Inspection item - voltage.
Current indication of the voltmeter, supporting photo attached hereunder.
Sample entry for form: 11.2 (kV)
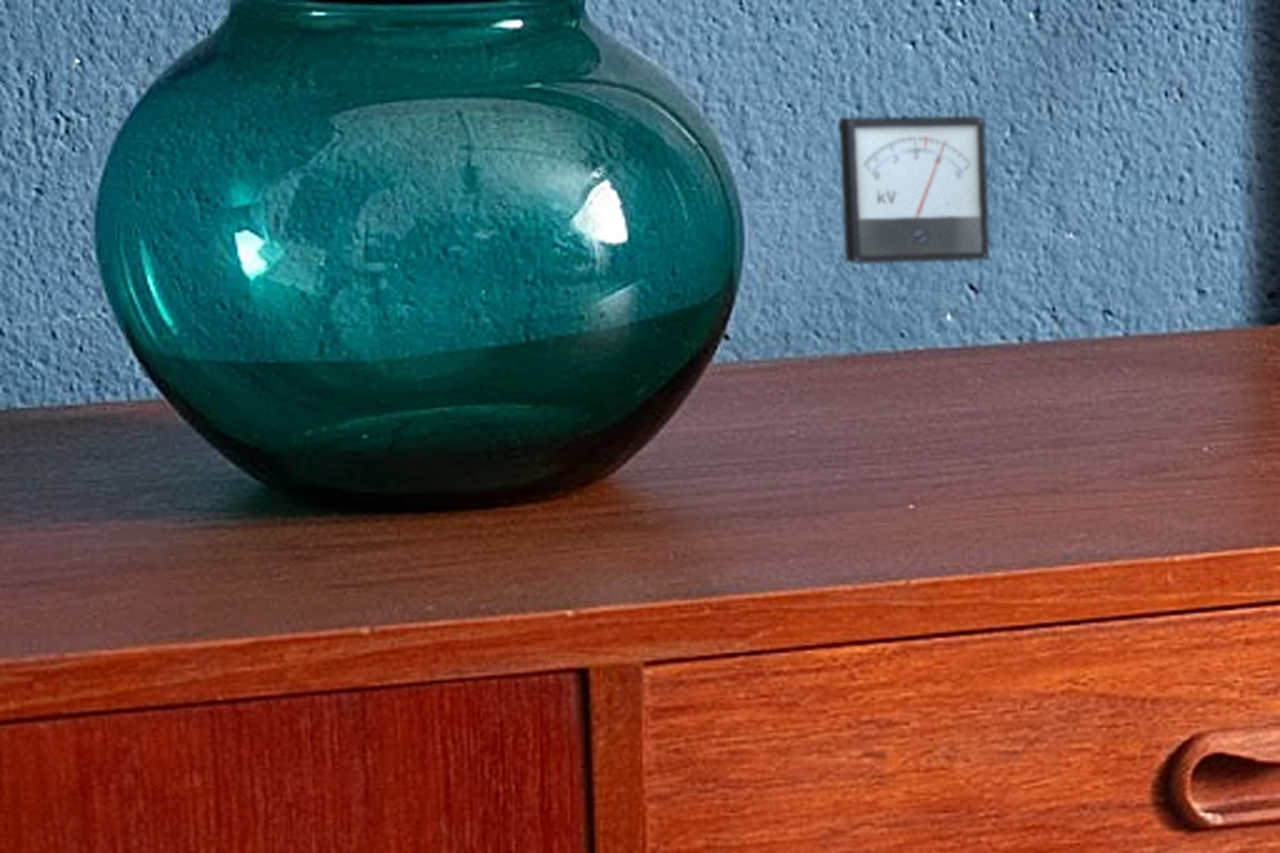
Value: 4 (kV)
